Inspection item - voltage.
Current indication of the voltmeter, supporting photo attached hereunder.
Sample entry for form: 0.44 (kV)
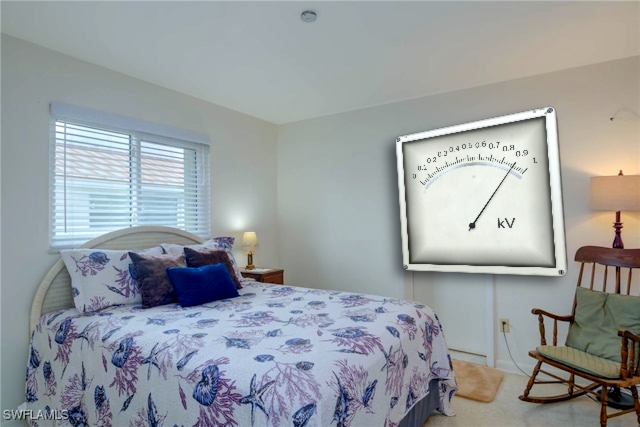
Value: 0.9 (kV)
